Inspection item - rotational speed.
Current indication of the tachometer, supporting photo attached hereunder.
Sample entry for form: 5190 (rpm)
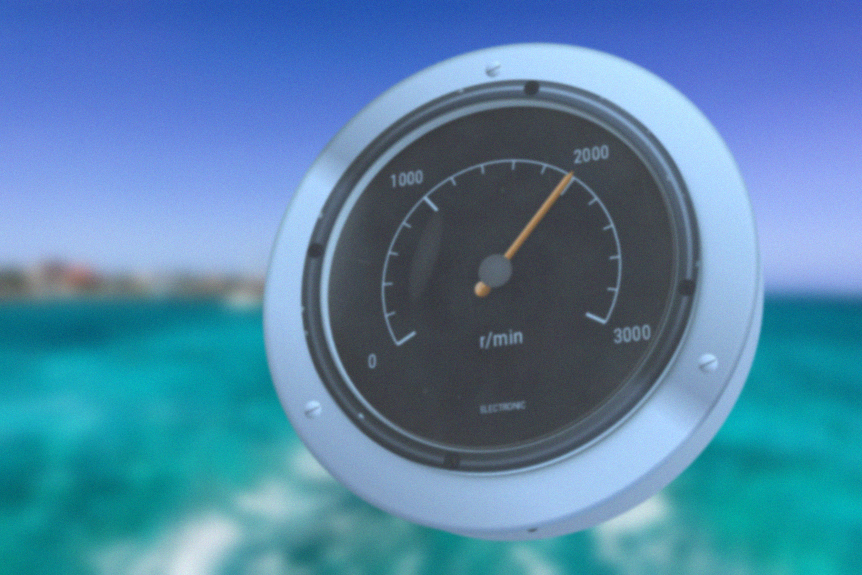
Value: 2000 (rpm)
